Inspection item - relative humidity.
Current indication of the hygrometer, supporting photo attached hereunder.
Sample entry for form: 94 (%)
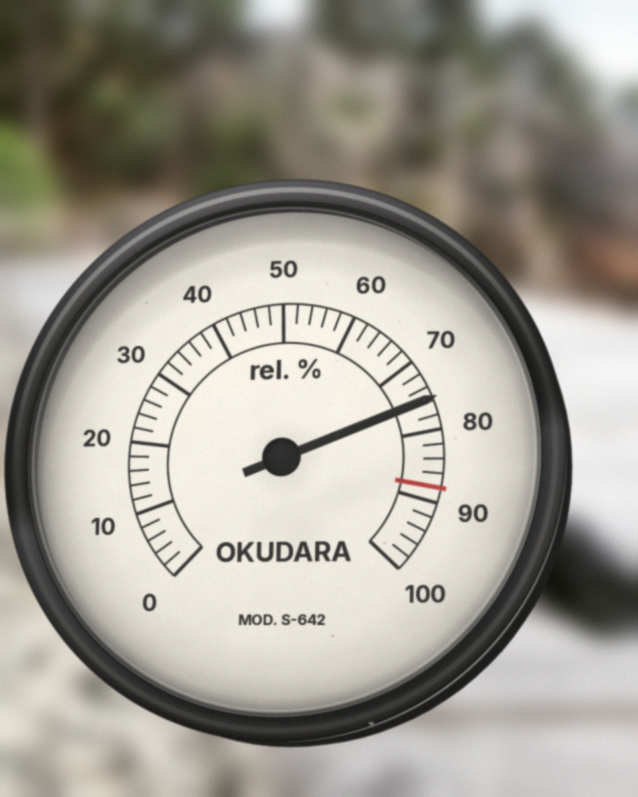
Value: 76 (%)
